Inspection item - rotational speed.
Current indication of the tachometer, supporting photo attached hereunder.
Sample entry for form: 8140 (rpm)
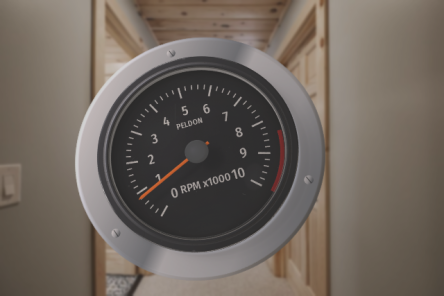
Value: 800 (rpm)
